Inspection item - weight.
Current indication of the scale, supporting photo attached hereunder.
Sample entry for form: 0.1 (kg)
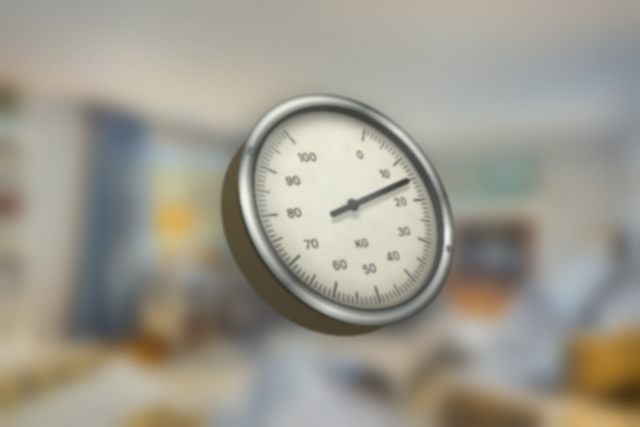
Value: 15 (kg)
